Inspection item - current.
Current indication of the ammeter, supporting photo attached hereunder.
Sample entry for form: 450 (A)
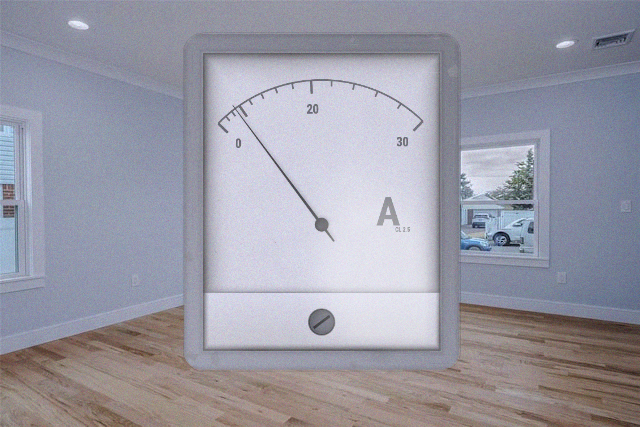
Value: 9 (A)
